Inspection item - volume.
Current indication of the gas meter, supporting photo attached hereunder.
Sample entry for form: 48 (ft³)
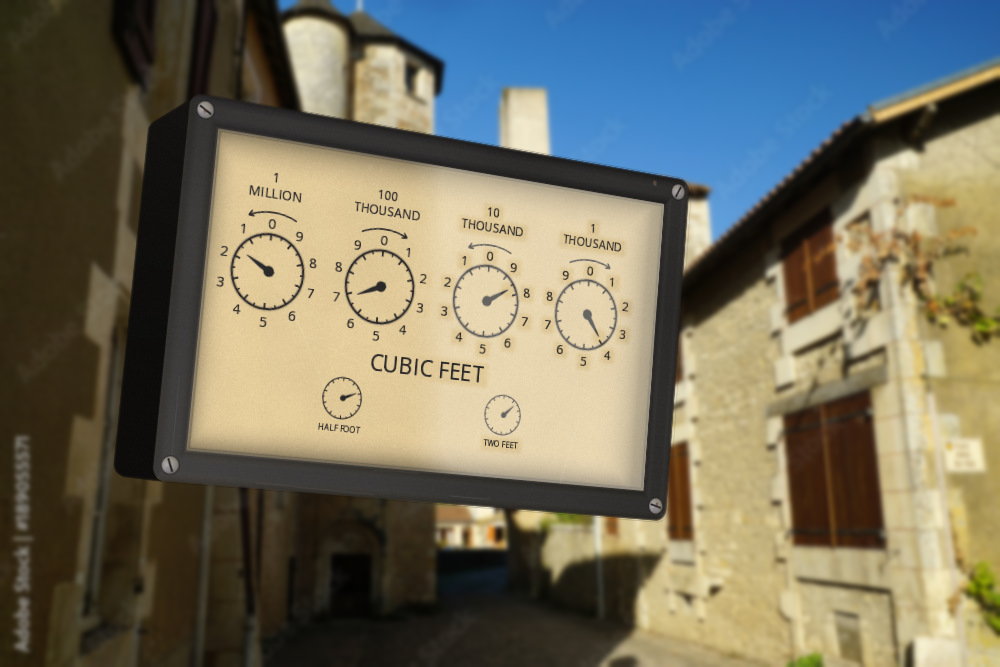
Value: 168400 (ft³)
